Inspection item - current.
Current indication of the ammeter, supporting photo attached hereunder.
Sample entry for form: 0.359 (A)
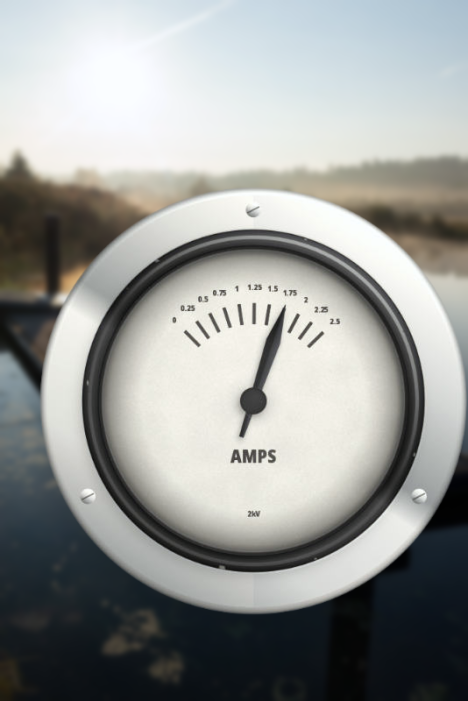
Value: 1.75 (A)
